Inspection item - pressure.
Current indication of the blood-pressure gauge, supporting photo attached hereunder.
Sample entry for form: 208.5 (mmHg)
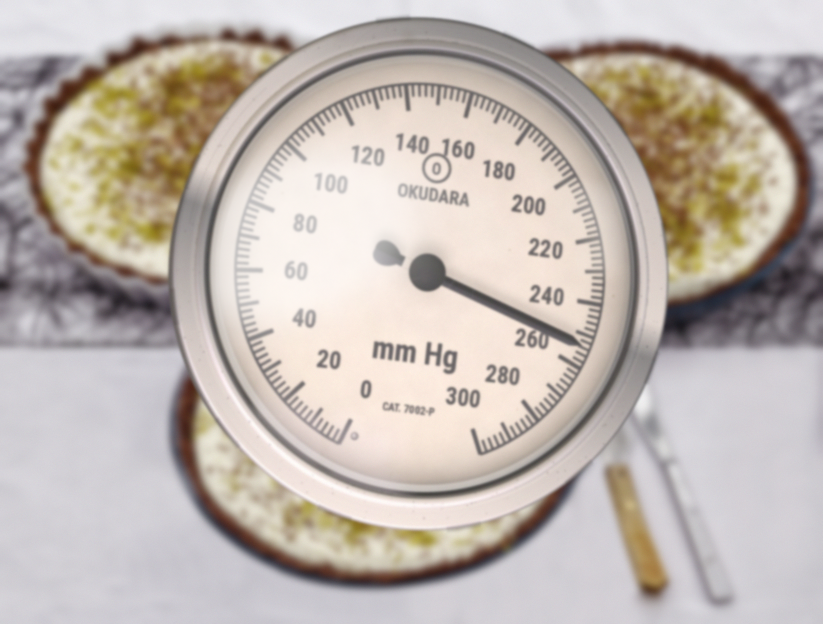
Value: 254 (mmHg)
